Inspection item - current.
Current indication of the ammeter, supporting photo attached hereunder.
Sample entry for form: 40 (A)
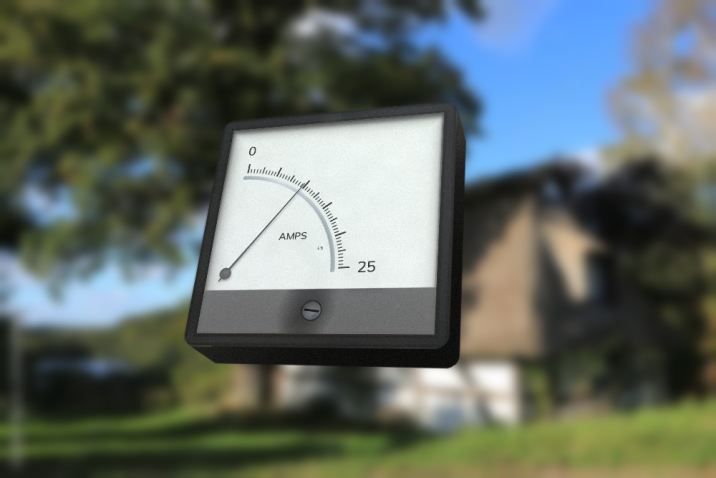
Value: 10 (A)
